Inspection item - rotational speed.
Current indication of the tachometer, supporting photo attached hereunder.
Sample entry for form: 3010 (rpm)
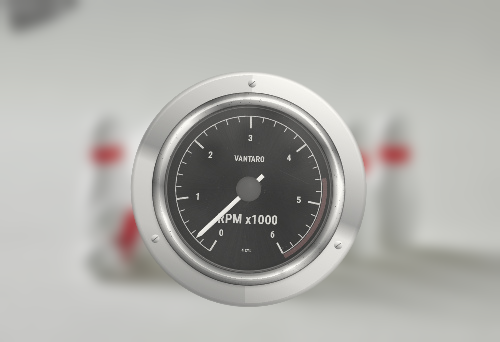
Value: 300 (rpm)
